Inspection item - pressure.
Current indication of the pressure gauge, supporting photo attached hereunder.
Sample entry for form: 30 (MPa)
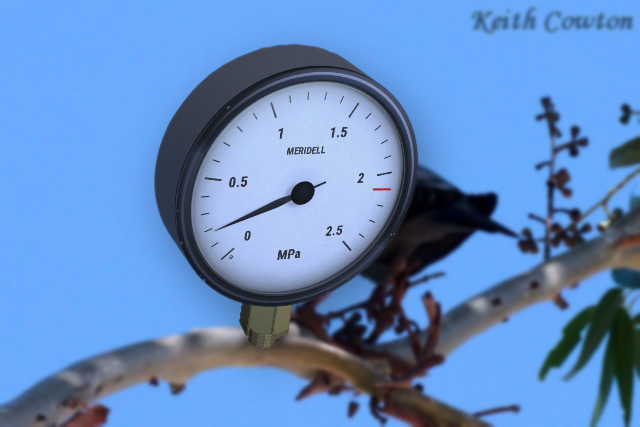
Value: 0.2 (MPa)
